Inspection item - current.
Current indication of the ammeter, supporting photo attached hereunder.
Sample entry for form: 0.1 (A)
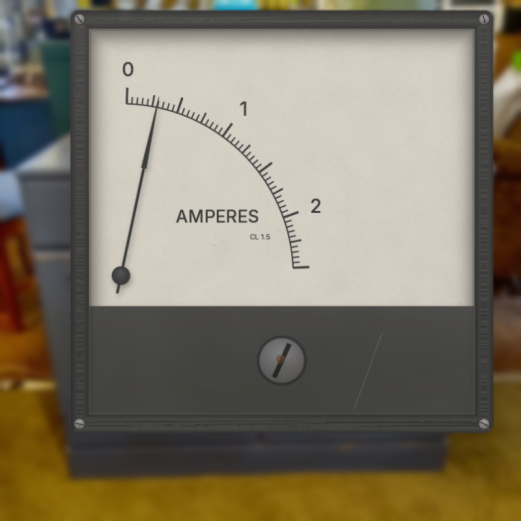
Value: 0.3 (A)
